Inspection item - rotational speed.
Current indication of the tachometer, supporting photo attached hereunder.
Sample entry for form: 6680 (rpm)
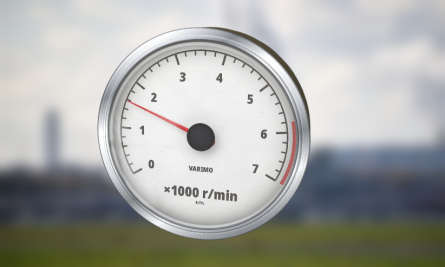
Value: 1600 (rpm)
